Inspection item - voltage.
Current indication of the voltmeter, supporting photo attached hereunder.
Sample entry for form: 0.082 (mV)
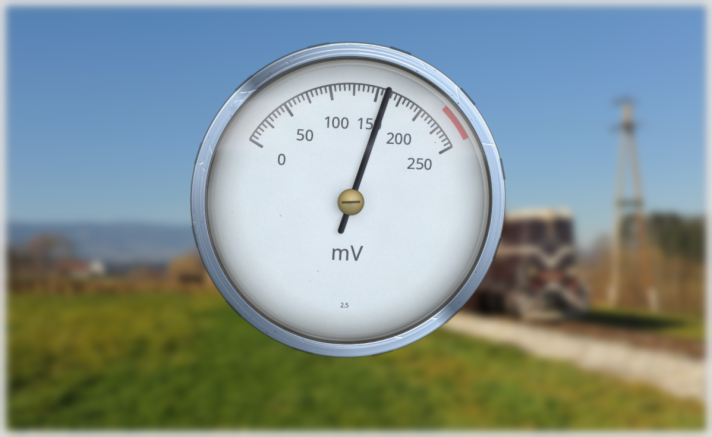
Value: 160 (mV)
